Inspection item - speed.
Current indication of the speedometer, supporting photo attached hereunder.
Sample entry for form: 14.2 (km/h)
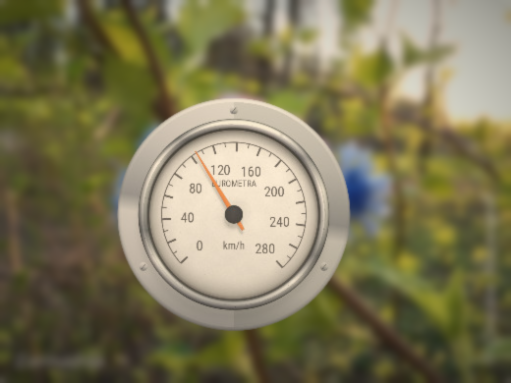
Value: 105 (km/h)
